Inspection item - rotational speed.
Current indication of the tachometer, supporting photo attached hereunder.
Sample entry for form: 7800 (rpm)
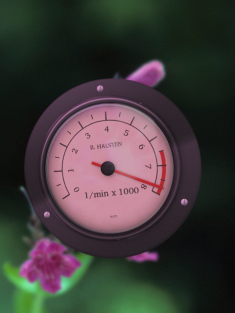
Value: 7750 (rpm)
